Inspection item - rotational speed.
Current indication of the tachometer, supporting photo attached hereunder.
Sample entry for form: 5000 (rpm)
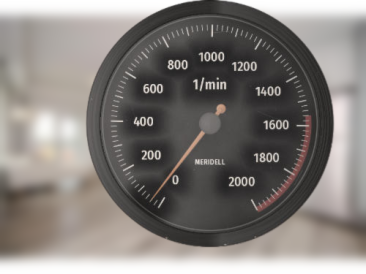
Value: 40 (rpm)
